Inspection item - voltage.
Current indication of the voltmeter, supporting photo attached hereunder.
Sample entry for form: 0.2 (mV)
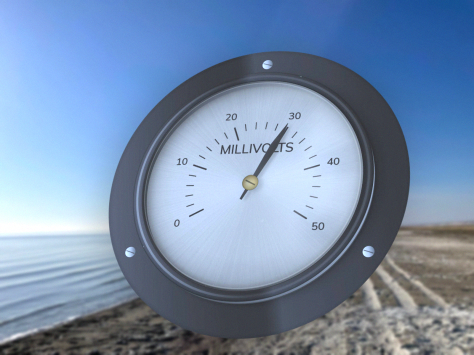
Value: 30 (mV)
